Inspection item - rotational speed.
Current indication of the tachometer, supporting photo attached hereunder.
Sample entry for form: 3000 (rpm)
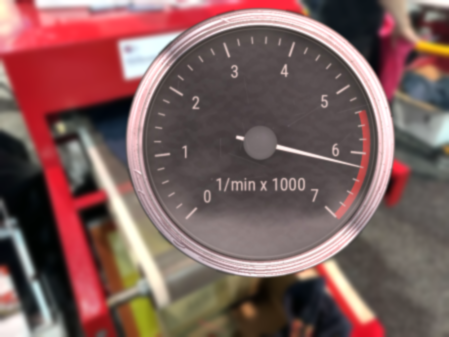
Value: 6200 (rpm)
